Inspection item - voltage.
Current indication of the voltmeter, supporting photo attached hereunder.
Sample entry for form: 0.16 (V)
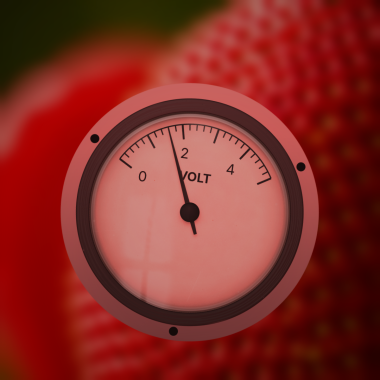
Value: 1.6 (V)
